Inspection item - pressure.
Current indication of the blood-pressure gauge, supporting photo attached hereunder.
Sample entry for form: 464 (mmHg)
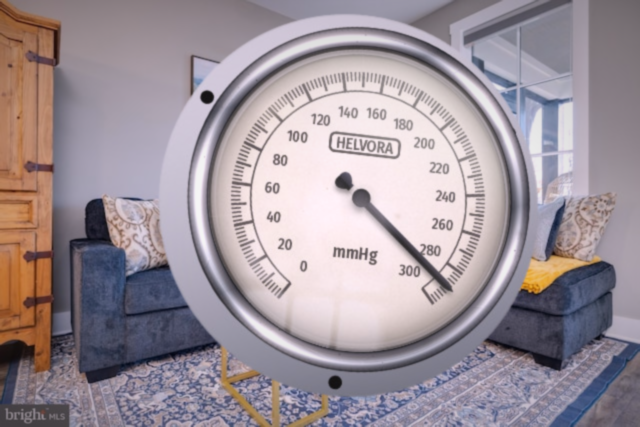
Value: 290 (mmHg)
